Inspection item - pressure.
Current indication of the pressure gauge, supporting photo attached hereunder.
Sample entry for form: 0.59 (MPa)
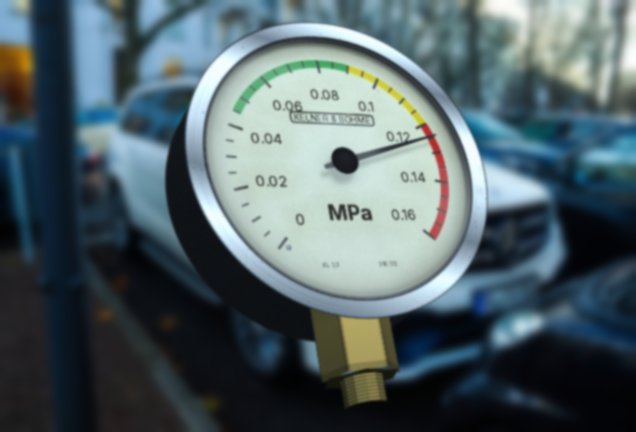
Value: 0.125 (MPa)
